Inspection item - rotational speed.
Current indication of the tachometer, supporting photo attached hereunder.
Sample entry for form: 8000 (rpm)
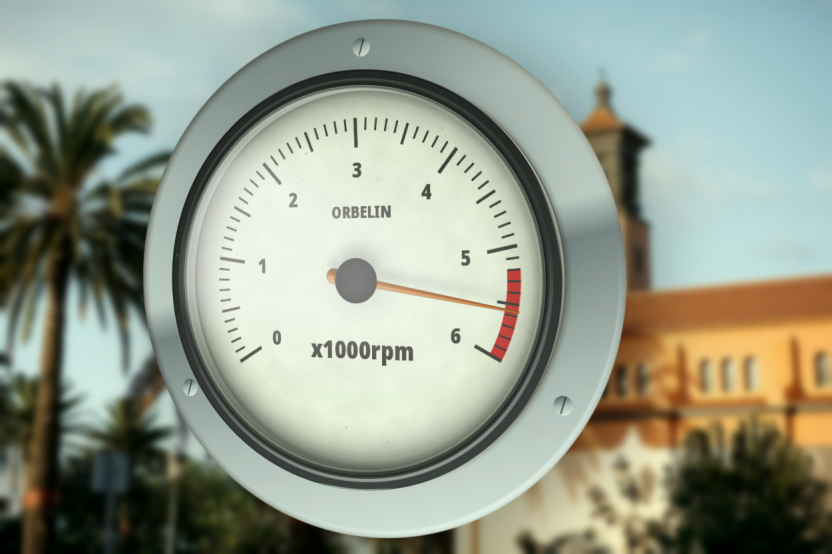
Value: 5550 (rpm)
